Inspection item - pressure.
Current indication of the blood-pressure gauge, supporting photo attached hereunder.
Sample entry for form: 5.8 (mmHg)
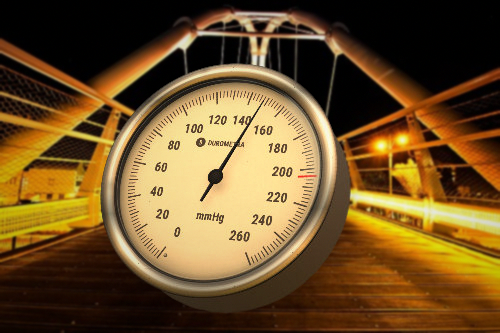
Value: 150 (mmHg)
